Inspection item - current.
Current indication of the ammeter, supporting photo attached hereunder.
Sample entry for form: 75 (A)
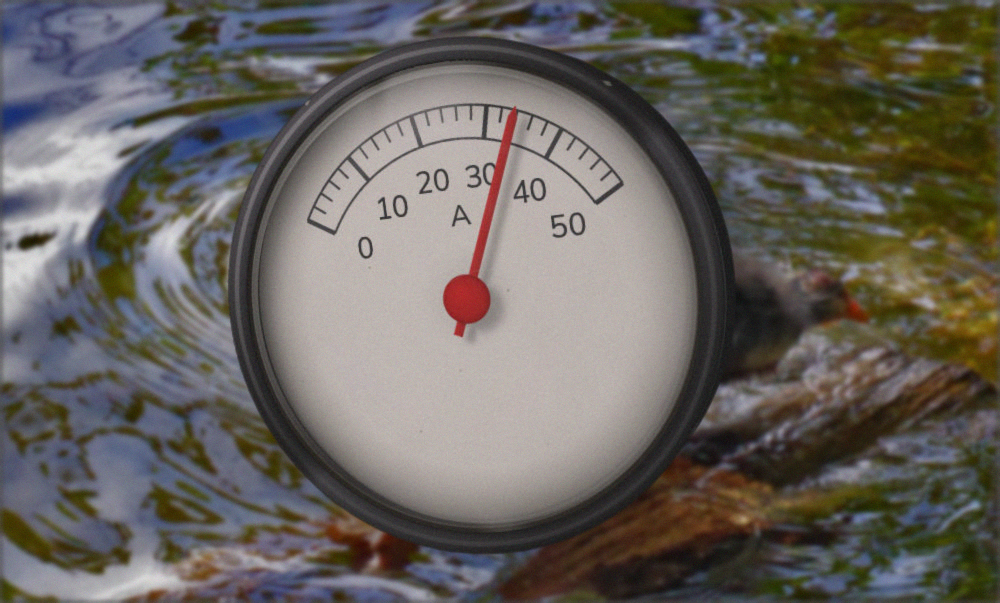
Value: 34 (A)
